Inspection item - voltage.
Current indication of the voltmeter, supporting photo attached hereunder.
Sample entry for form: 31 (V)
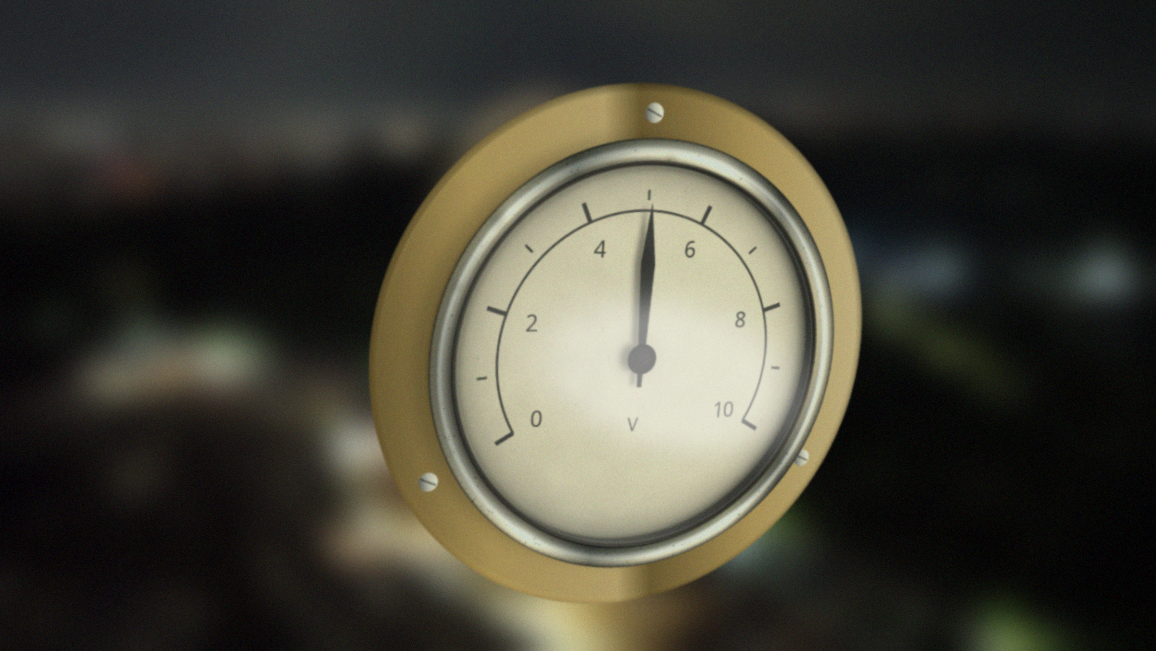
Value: 5 (V)
